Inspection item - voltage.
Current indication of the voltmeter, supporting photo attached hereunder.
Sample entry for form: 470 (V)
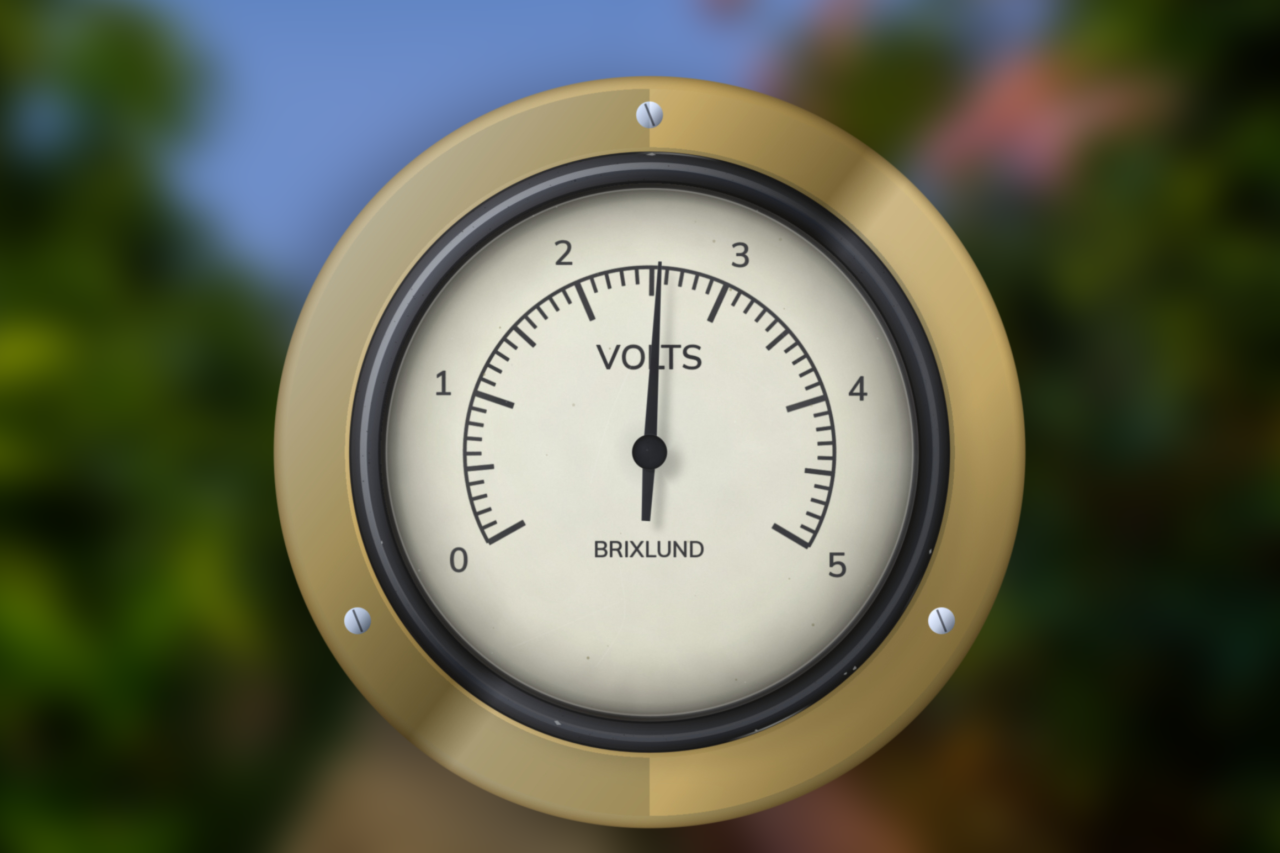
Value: 2.55 (V)
